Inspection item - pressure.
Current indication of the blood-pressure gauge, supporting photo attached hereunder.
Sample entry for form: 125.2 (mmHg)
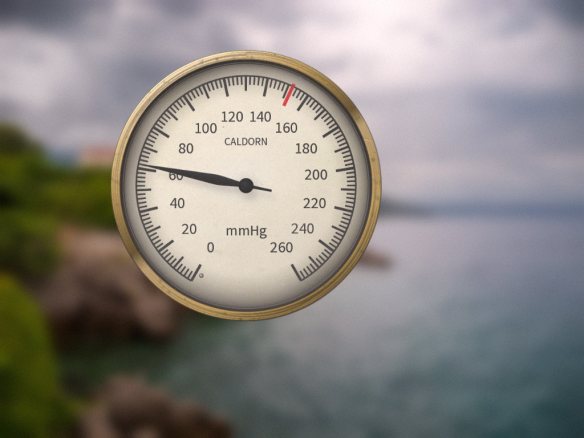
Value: 62 (mmHg)
